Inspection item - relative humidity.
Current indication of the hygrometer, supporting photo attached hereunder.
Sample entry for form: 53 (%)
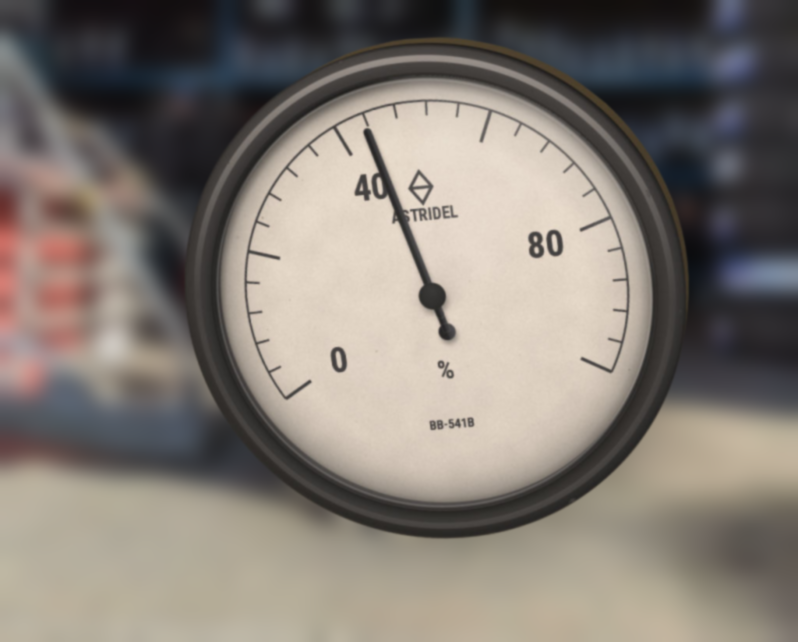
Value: 44 (%)
